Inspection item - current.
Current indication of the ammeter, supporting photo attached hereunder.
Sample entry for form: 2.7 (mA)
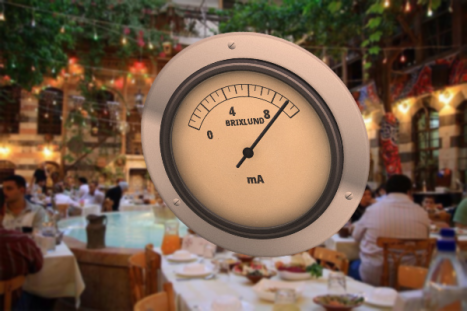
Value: 9 (mA)
